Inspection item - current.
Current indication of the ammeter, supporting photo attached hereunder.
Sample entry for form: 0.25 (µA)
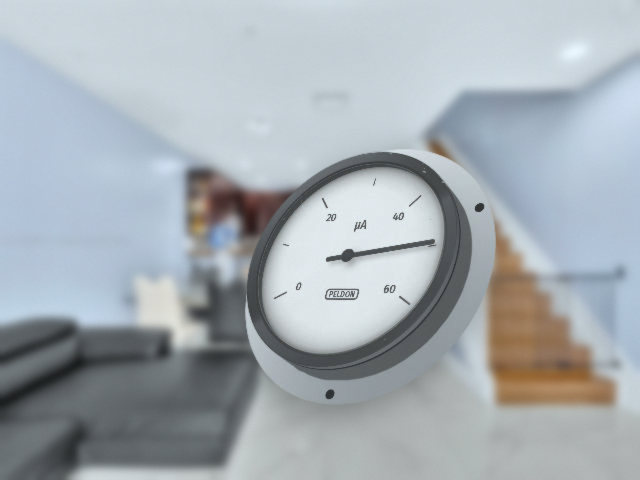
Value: 50 (µA)
